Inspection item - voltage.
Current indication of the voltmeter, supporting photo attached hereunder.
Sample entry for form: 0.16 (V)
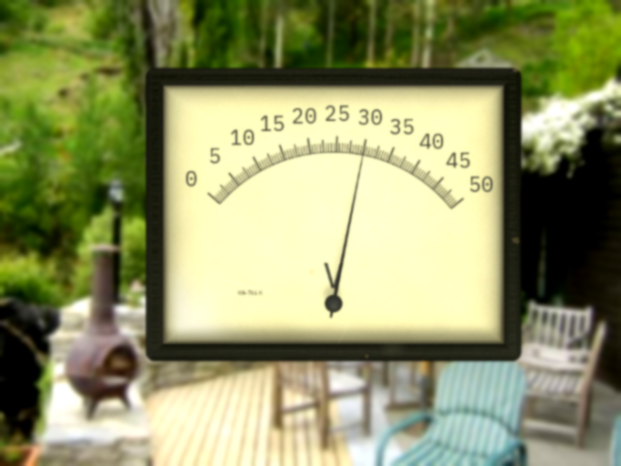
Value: 30 (V)
